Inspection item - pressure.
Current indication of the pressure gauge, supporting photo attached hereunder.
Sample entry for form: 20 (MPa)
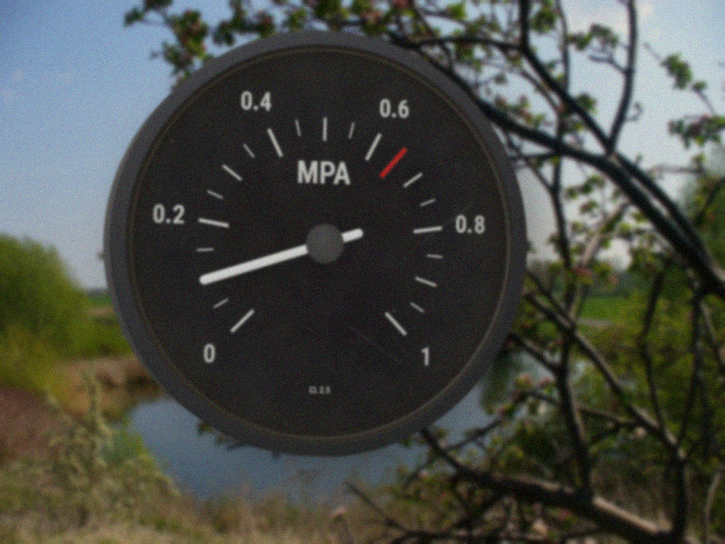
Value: 0.1 (MPa)
